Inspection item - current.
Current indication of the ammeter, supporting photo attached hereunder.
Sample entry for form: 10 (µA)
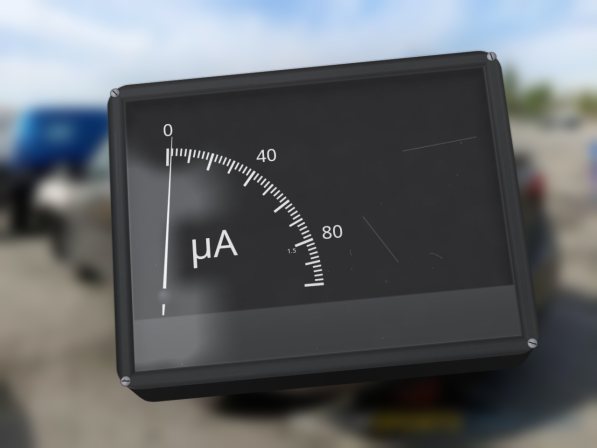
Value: 2 (µA)
